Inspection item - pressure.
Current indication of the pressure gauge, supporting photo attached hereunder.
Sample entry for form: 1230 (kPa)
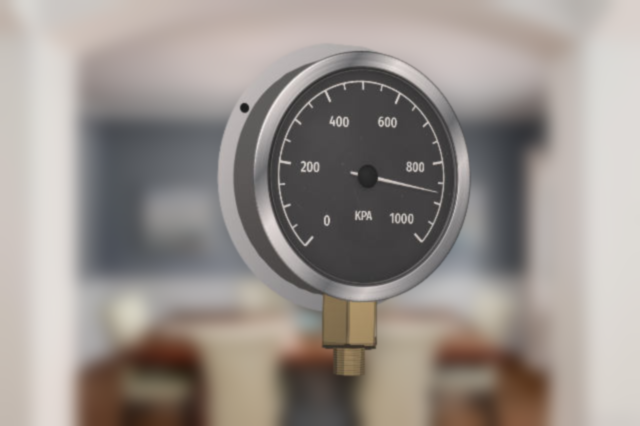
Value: 875 (kPa)
